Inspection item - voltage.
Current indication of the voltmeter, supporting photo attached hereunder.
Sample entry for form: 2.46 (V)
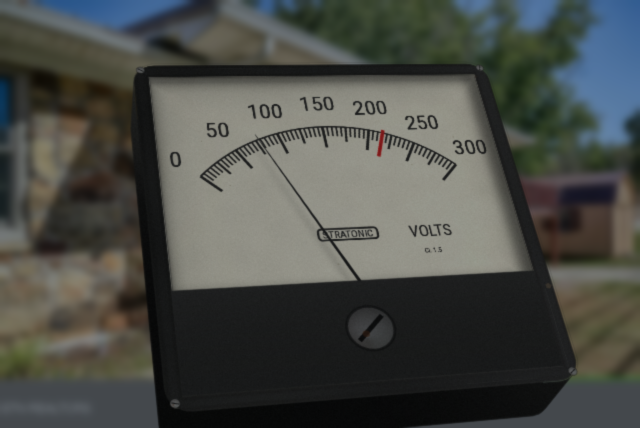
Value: 75 (V)
